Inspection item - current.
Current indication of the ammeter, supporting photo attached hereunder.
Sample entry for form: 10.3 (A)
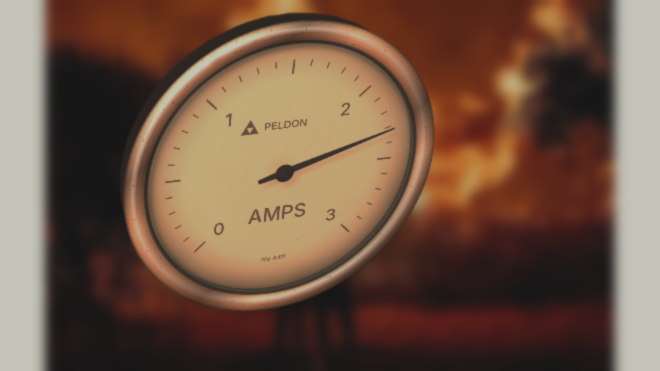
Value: 2.3 (A)
